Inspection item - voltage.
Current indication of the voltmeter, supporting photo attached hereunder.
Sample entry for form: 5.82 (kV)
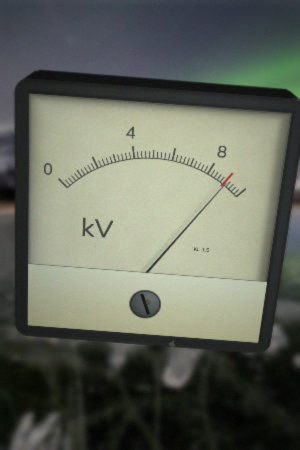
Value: 9 (kV)
